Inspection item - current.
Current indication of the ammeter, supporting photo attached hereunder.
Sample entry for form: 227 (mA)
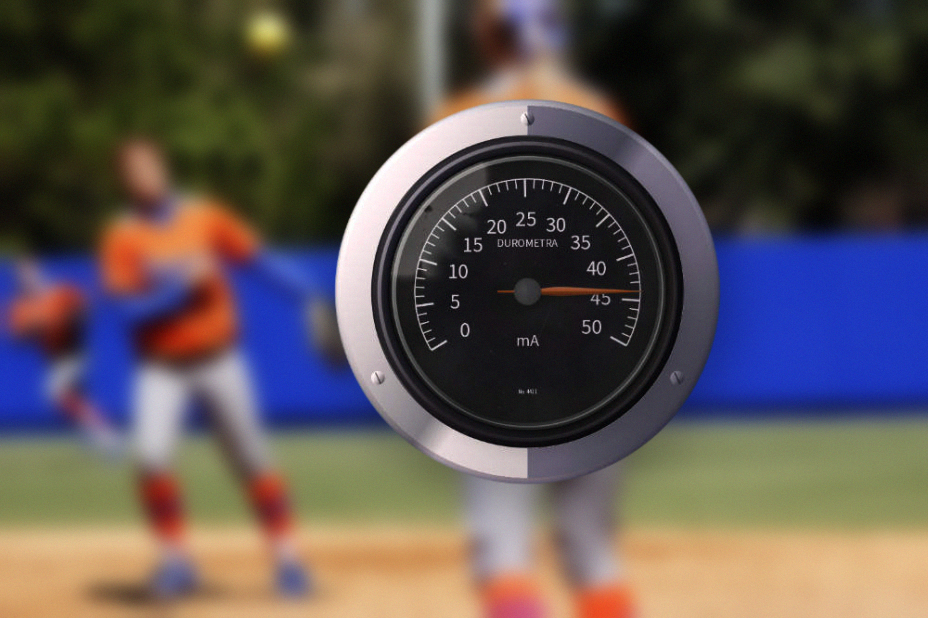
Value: 44 (mA)
